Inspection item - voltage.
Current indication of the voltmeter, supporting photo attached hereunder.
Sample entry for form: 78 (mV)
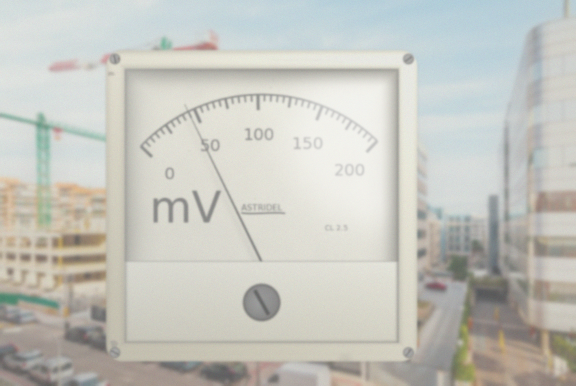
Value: 45 (mV)
